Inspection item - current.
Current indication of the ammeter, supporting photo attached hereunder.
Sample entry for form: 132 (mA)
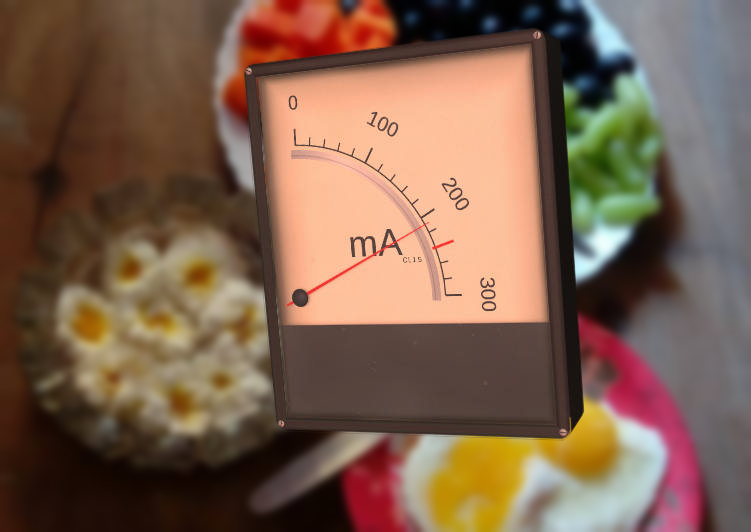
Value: 210 (mA)
